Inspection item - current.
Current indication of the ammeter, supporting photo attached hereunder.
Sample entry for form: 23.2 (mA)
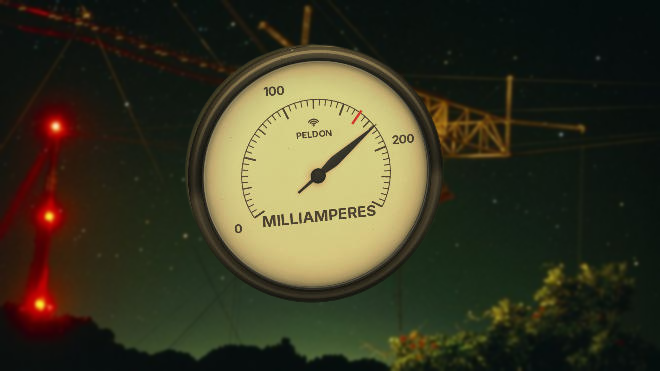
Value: 180 (mA)
